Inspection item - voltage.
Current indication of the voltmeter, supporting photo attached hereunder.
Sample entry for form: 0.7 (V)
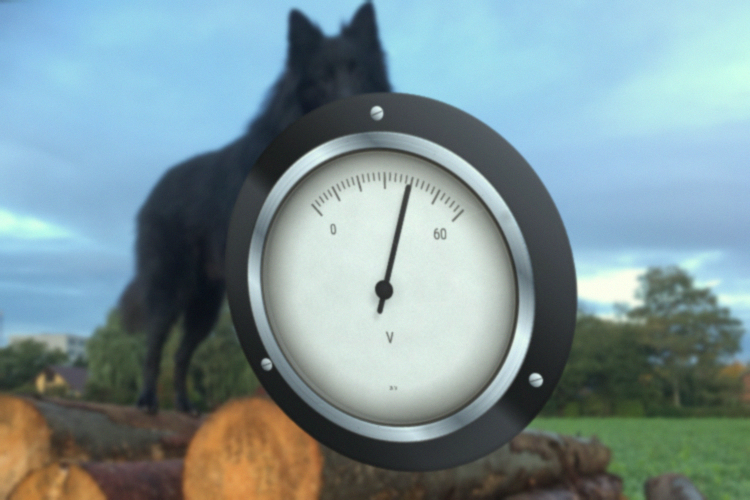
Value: 40 (V)
